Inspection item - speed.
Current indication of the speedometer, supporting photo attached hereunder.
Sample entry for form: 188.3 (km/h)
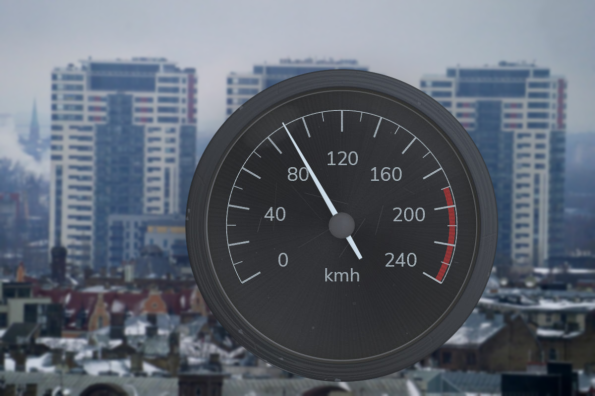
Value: 90 (km/h)
